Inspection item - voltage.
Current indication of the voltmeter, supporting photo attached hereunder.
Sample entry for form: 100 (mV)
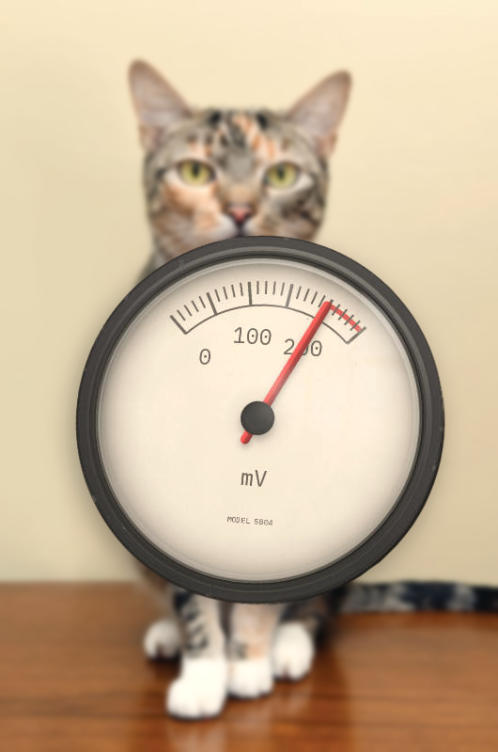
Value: 200 (mV)
